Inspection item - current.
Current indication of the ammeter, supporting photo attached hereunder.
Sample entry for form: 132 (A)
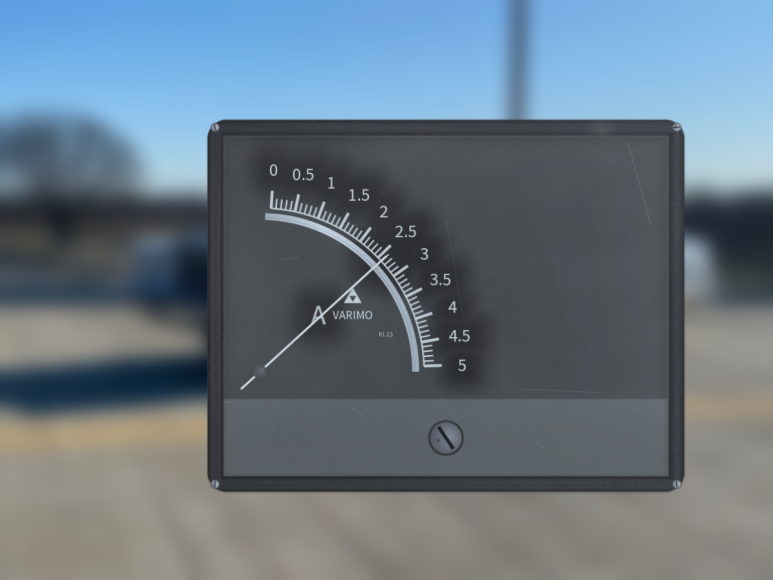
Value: 2.6 (A)
